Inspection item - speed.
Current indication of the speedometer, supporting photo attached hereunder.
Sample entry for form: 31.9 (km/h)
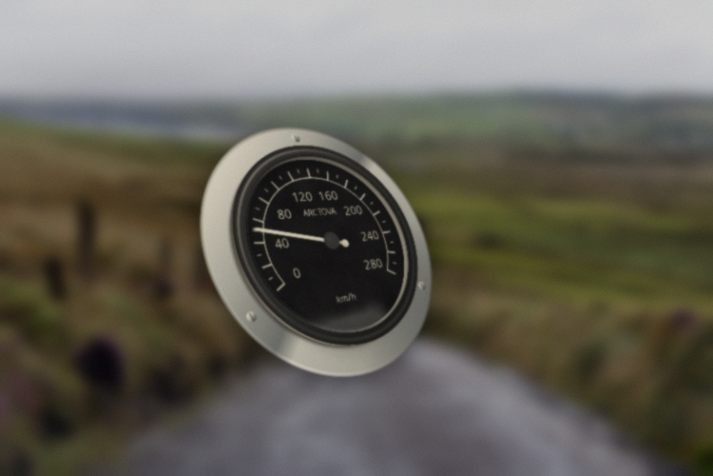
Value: 50 (km/h)
